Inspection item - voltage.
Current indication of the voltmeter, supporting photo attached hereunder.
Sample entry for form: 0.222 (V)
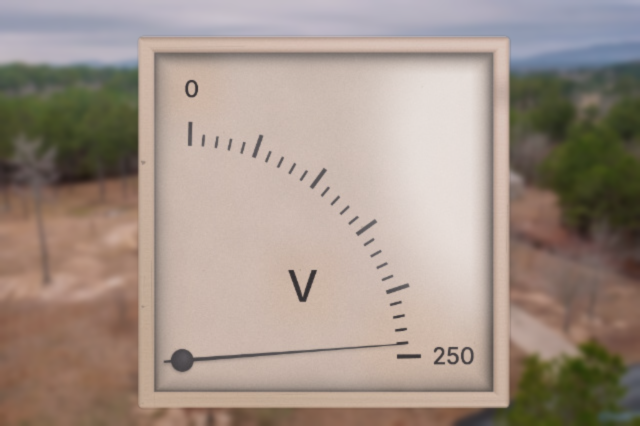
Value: 240 (V)
